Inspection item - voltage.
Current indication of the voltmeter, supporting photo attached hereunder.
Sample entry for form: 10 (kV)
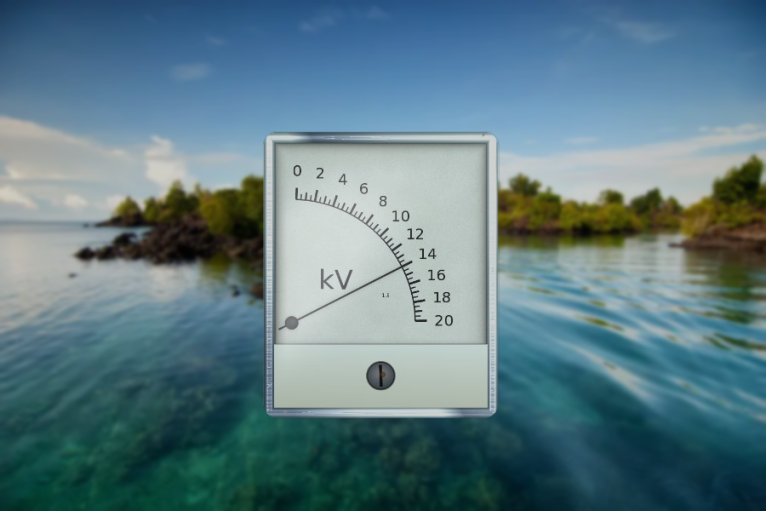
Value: 14 (kV)
